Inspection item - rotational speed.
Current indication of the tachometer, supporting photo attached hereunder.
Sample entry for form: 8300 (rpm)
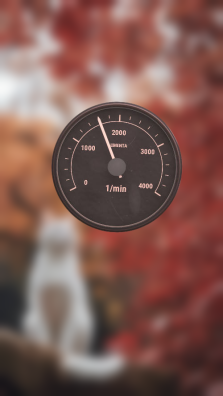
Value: 1600 (rpm)
